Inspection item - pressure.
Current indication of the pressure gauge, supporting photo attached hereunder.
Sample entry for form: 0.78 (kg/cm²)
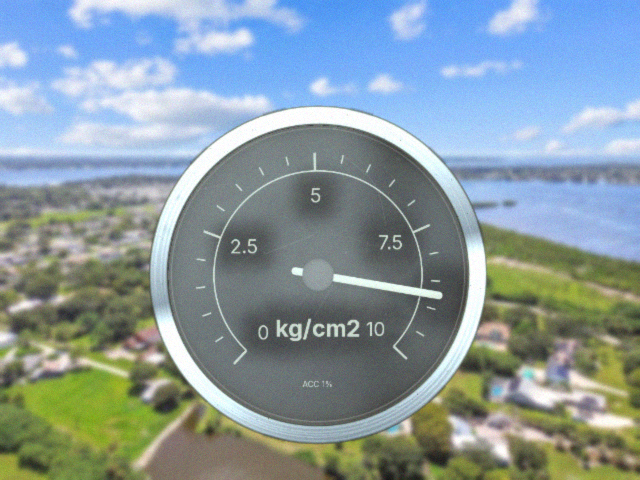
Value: 8.75 (kg/cm²)
